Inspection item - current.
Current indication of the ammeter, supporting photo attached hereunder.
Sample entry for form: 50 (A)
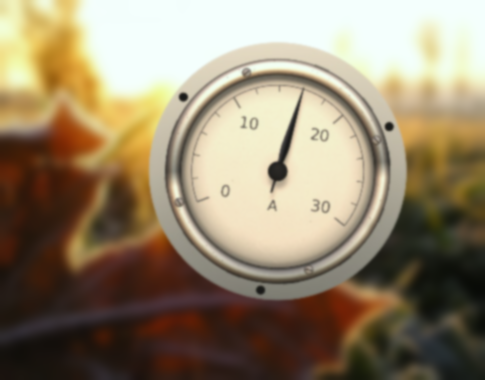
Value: 16 (A)
